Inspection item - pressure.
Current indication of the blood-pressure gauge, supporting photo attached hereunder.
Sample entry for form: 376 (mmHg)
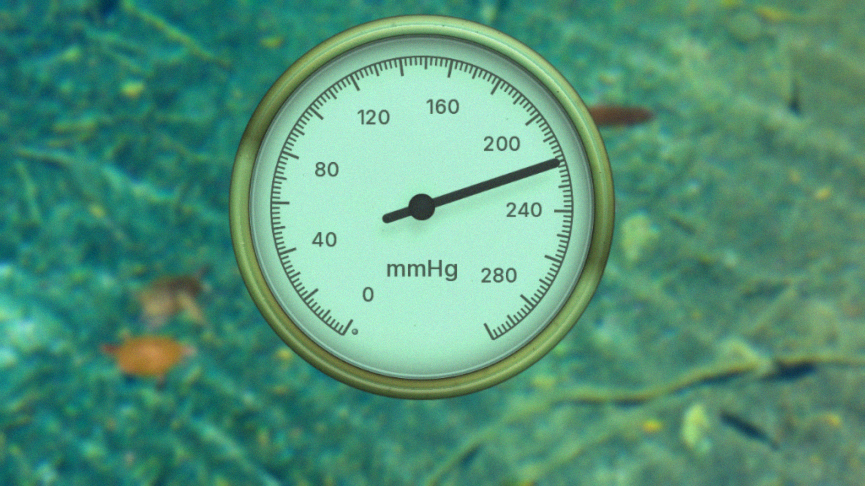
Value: 220 (mmHg)
